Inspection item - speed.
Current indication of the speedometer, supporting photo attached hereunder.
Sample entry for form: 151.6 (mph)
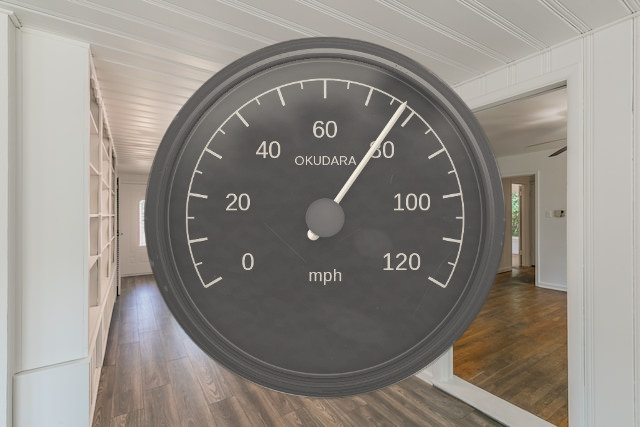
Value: 77.5 (mph)
